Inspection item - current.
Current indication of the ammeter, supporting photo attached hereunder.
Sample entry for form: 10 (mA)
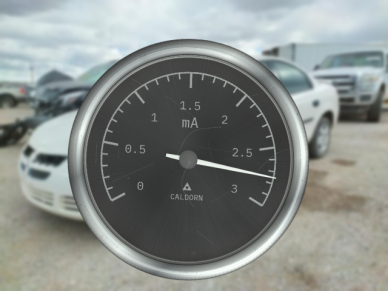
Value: 2.75 (mA)
